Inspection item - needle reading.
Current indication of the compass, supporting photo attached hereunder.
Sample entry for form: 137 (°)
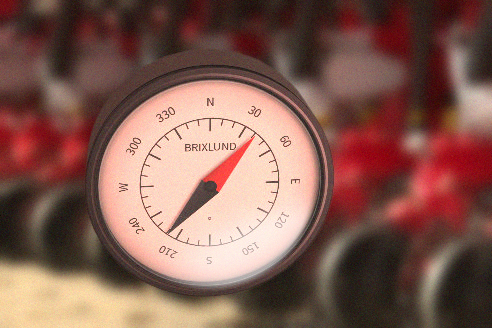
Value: 40 (°)
